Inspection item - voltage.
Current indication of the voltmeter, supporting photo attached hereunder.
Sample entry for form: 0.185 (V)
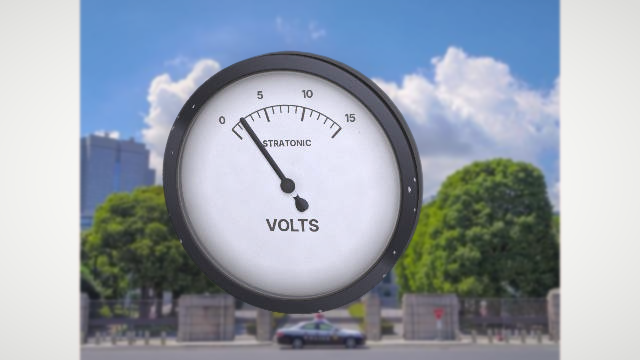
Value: 2 (V)
